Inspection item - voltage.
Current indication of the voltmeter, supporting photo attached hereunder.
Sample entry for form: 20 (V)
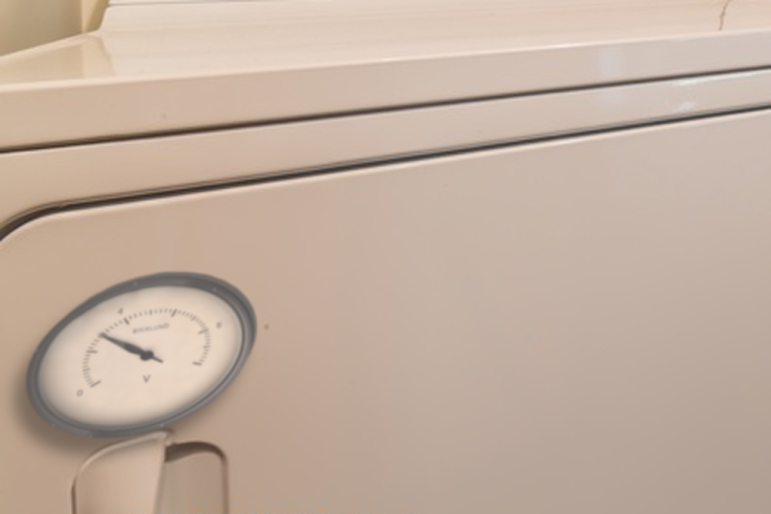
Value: 3 (V)
